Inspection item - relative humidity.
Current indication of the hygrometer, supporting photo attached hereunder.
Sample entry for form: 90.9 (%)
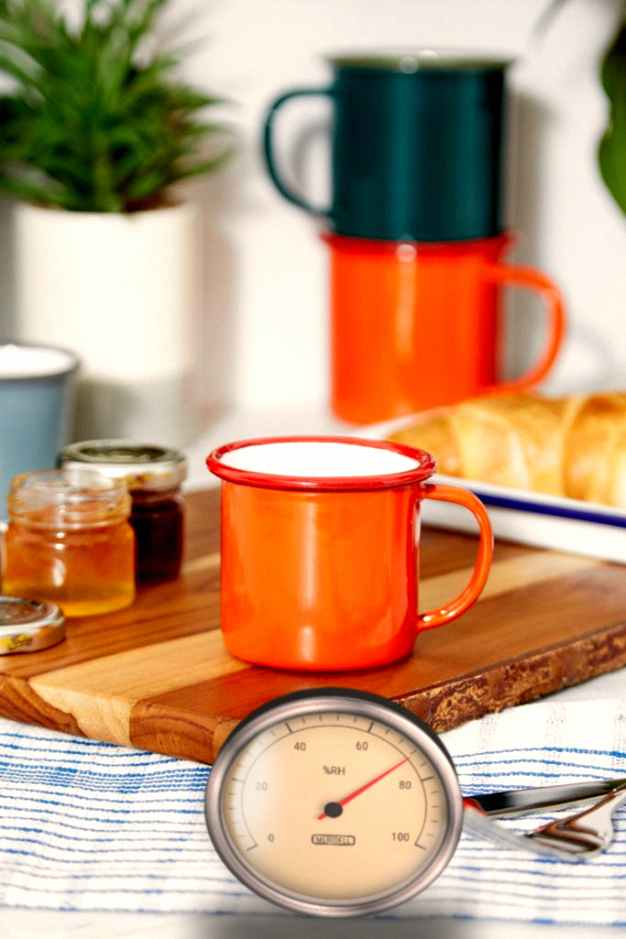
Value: 72 (%)
